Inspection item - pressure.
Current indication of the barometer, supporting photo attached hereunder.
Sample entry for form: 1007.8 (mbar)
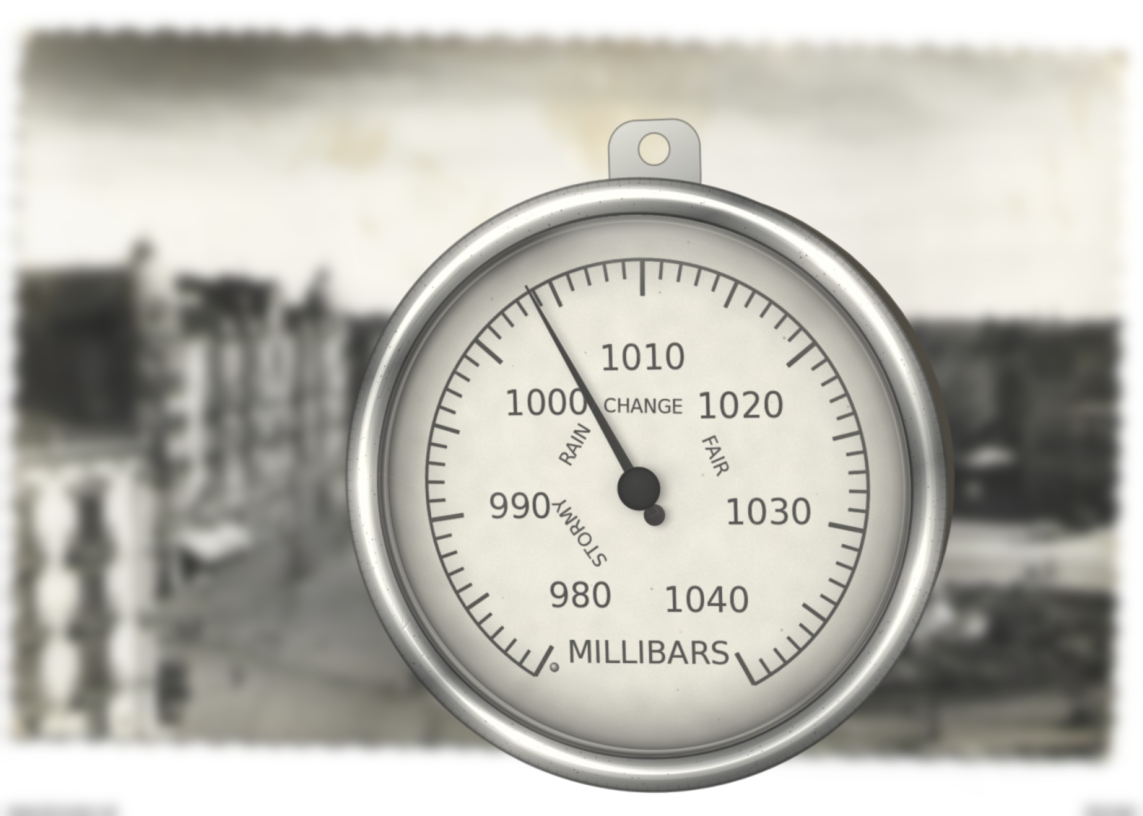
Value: 1004 (mbar)
